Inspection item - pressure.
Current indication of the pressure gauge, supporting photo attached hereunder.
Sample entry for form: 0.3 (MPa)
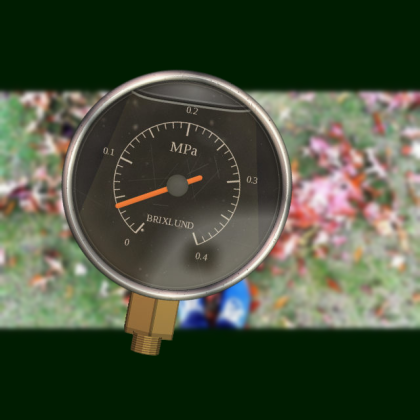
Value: 0.04 (MPa)
